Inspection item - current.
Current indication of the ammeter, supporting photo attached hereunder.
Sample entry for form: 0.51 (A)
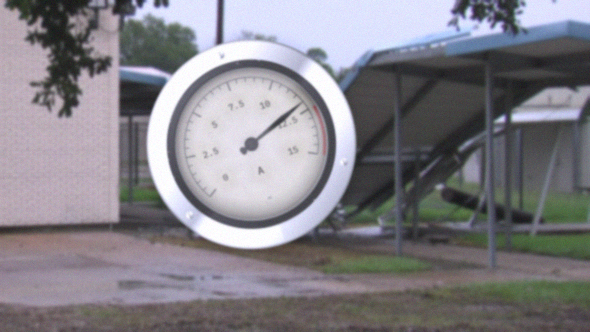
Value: 12 (A)
